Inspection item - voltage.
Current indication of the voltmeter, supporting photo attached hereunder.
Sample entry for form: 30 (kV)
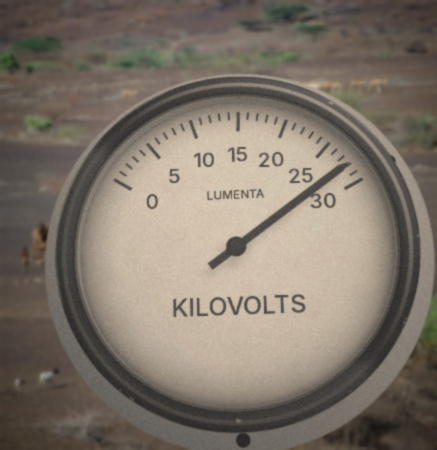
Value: 28 (kV)
